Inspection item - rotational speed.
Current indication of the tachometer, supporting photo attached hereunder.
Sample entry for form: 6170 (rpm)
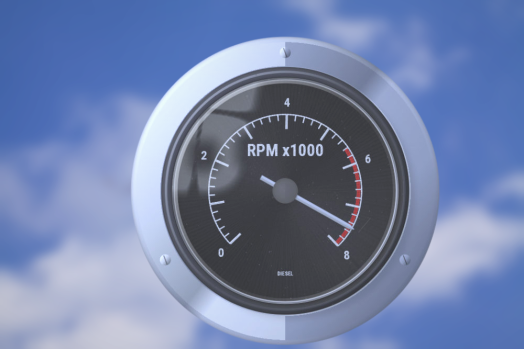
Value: 7500 (rpm)
